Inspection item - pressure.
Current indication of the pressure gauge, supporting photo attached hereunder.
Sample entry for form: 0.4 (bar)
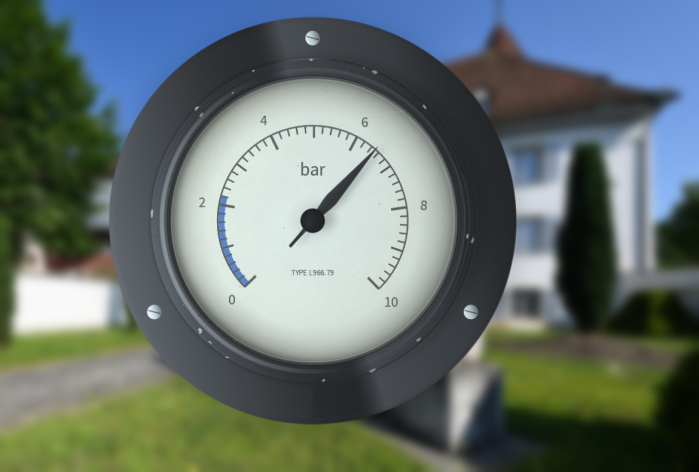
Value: 6.5 (bar)
